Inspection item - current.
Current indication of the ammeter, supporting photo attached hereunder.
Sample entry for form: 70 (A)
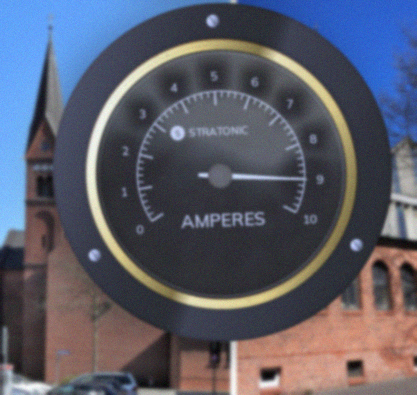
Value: 9 (A)
